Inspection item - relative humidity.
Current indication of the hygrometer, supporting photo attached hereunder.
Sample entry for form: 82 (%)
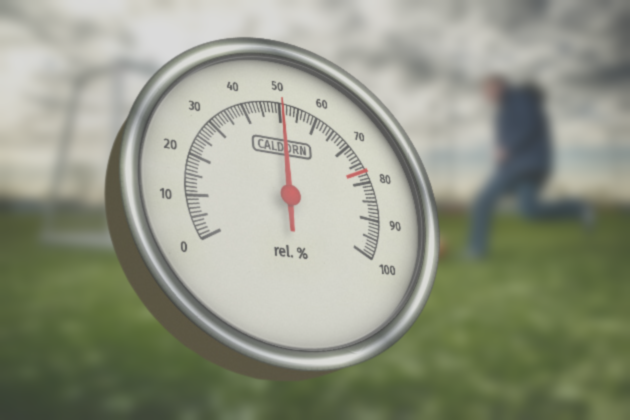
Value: 50 (%)
